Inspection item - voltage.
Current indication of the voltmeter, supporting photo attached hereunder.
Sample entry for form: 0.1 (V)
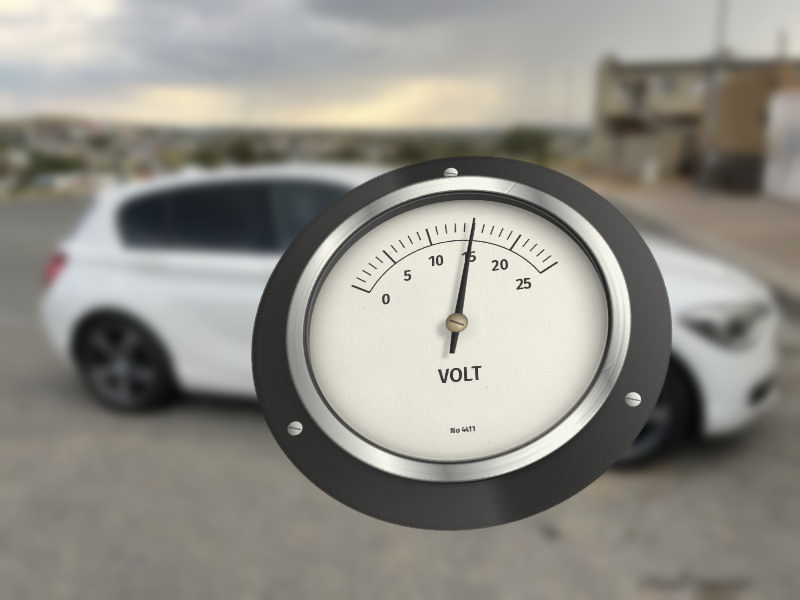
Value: 15 (V)
